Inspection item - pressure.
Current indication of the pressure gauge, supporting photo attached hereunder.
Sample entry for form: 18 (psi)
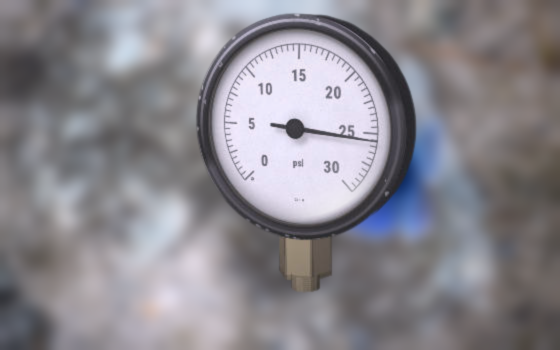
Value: 25.5 (psi)
